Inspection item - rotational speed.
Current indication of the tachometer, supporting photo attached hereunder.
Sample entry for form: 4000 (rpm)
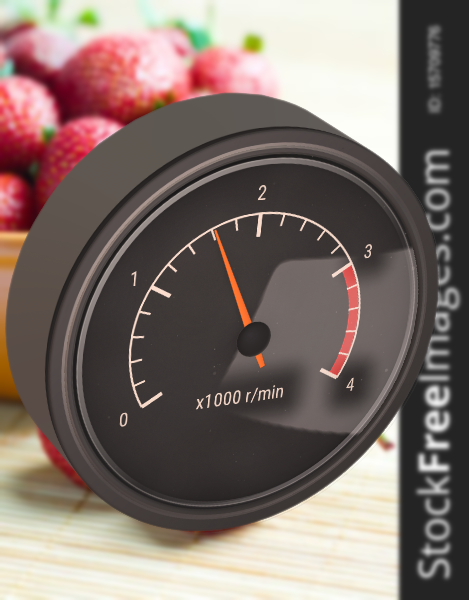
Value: 1600 (rpm)
